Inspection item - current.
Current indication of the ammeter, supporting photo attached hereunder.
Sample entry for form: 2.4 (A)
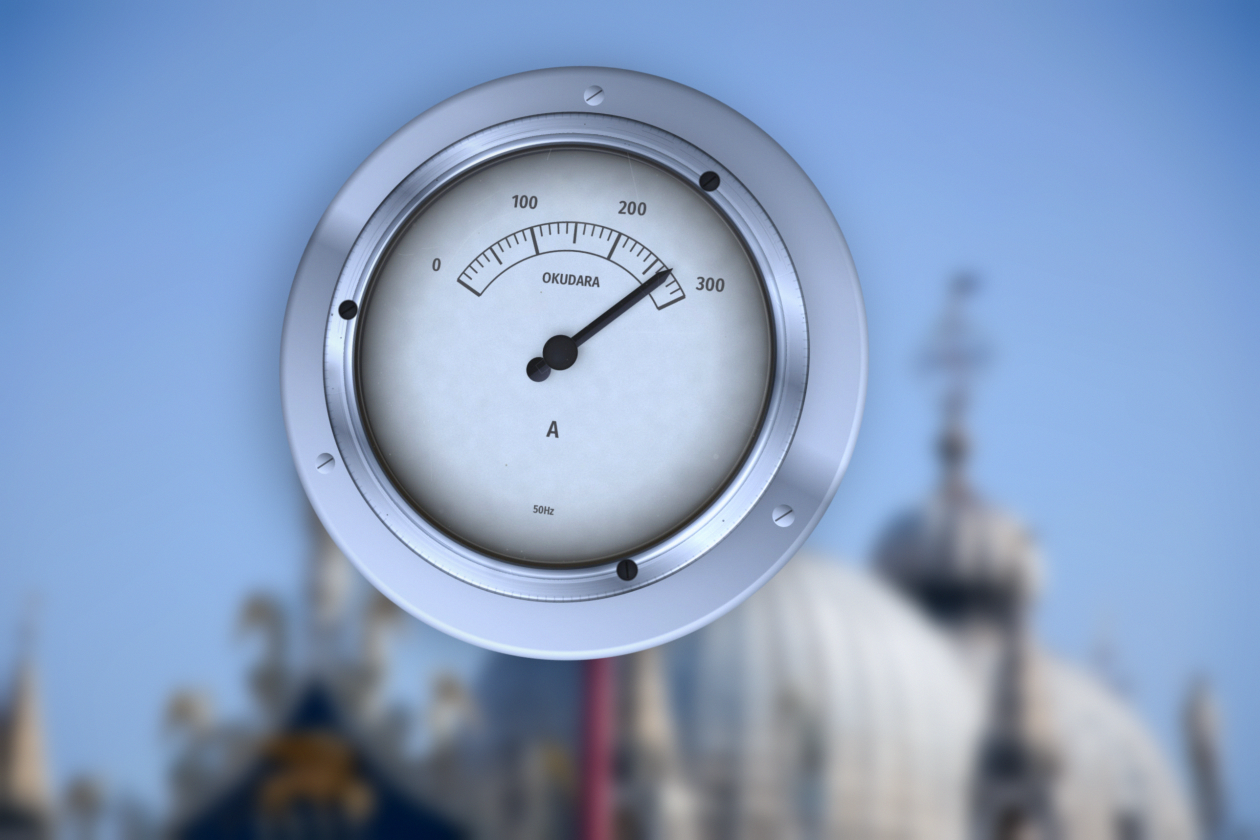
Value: 270 (A)
